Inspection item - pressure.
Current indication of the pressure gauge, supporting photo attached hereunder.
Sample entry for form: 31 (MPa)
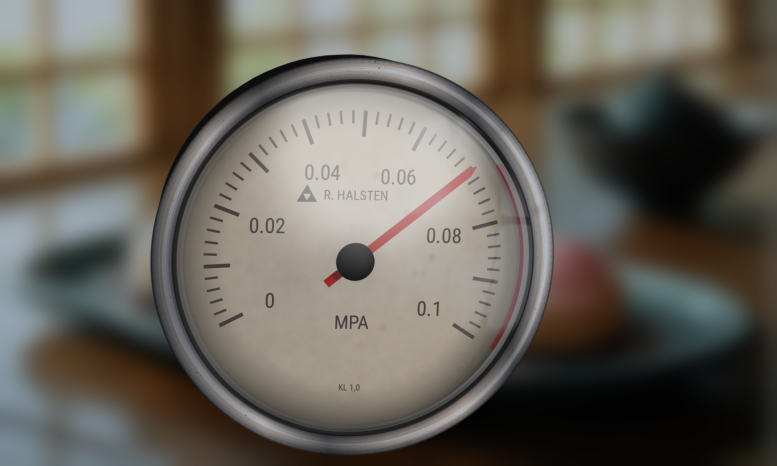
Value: 0.07 (MPa)
